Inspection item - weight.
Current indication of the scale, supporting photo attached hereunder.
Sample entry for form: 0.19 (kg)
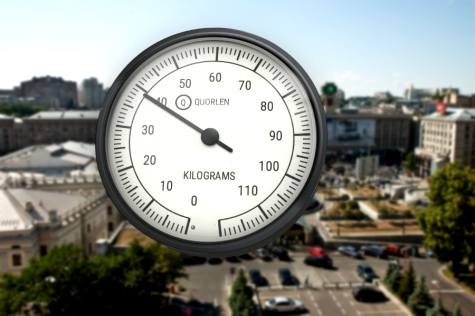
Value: 39 (kg)
